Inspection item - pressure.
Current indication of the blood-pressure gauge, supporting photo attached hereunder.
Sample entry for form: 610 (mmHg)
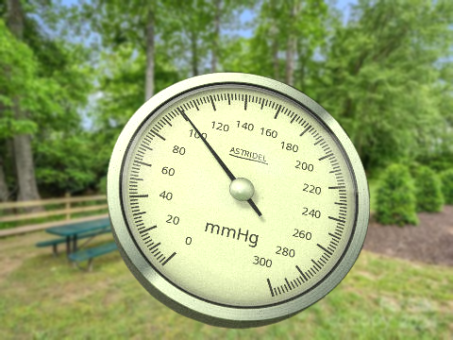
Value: 100 (mmHg)
